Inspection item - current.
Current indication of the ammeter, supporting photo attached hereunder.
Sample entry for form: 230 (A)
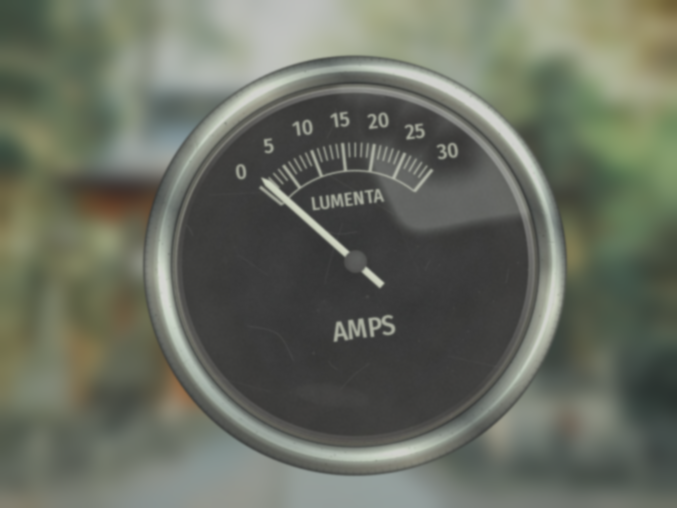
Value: 1 (A)
